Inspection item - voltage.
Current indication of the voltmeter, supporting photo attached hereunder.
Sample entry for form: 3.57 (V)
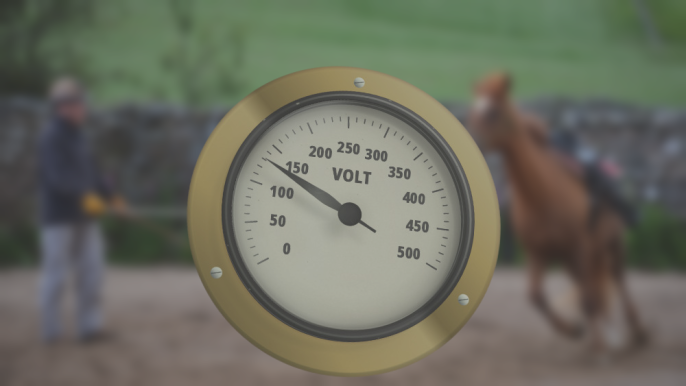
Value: 130 (V)
